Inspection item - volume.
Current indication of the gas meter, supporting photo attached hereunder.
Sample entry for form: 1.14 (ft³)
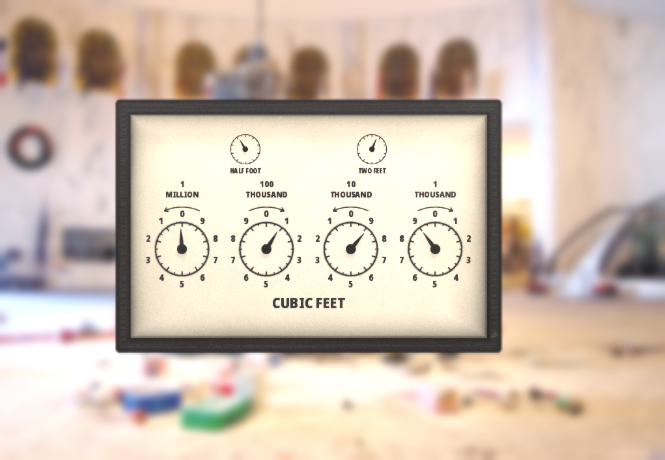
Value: 8900 (ft³)
